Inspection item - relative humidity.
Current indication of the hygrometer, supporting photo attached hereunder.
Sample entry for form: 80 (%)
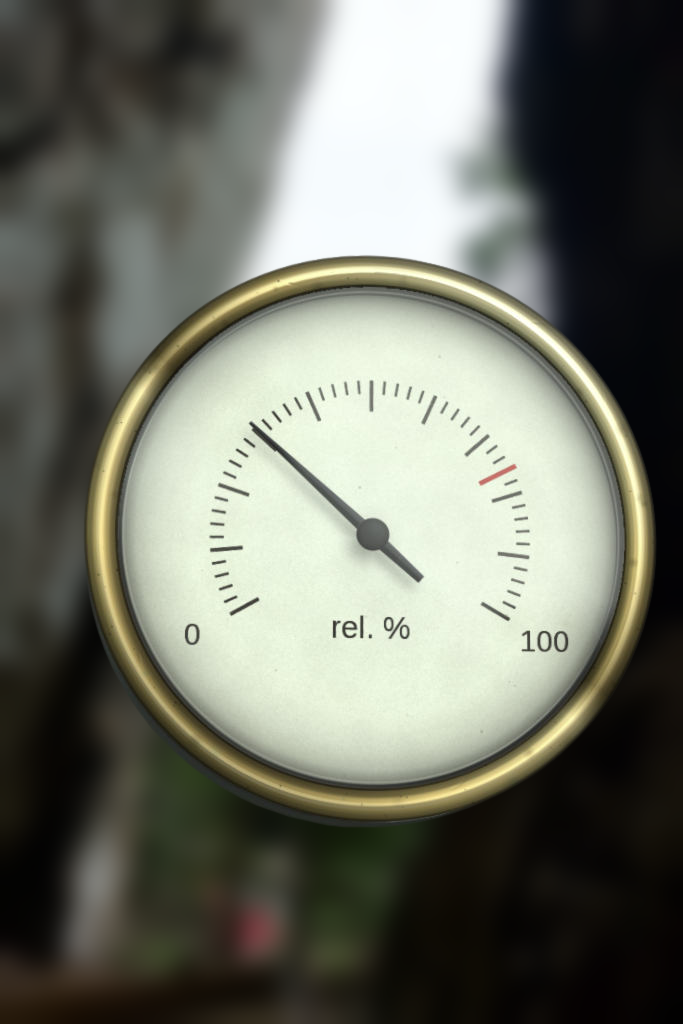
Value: 30 (%)
